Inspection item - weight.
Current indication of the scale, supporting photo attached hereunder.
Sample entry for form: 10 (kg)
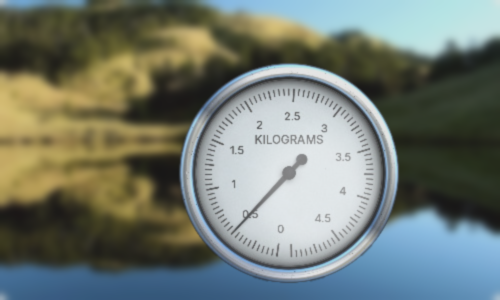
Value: 0.5 (kg)
